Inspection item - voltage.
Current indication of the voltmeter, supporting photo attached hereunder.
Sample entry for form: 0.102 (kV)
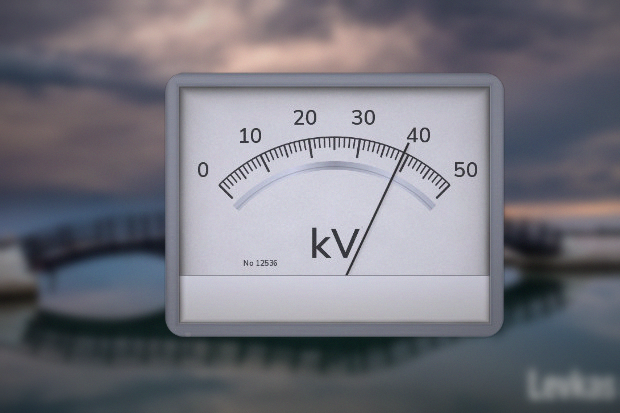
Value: 39 (kV)
